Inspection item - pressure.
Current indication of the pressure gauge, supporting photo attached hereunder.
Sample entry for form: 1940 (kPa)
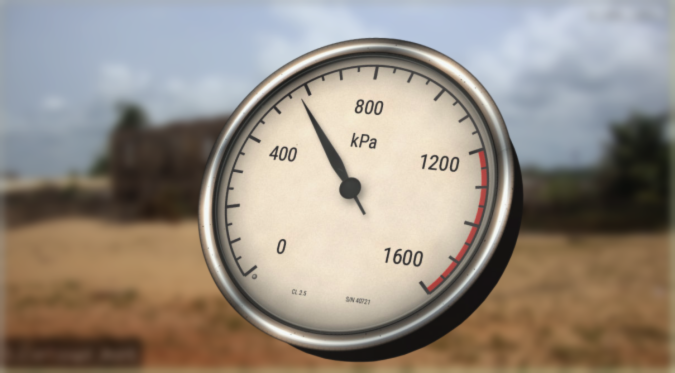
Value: 575 (kPa)
